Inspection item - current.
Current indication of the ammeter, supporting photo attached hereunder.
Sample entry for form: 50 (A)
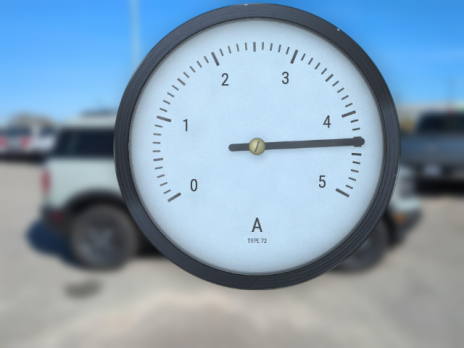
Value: 4.35 (A)
